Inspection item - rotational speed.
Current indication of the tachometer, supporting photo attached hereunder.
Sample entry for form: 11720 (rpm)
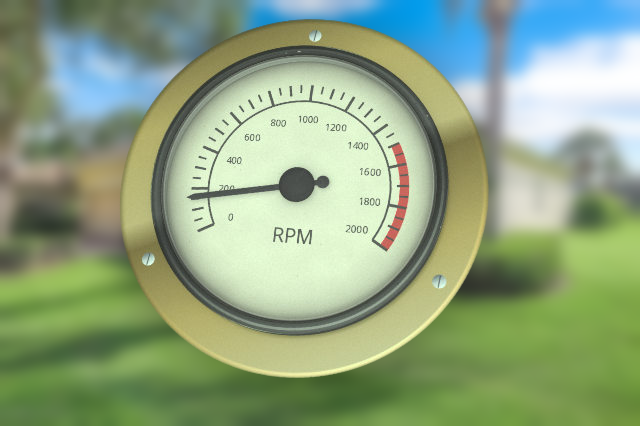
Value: 150 (rpm)
